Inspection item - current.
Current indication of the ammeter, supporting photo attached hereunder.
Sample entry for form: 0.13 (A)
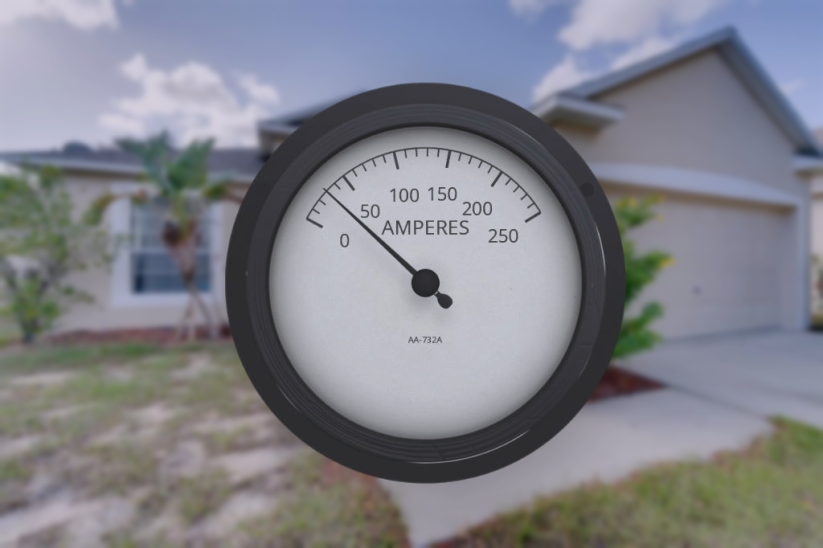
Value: 30 (A)
